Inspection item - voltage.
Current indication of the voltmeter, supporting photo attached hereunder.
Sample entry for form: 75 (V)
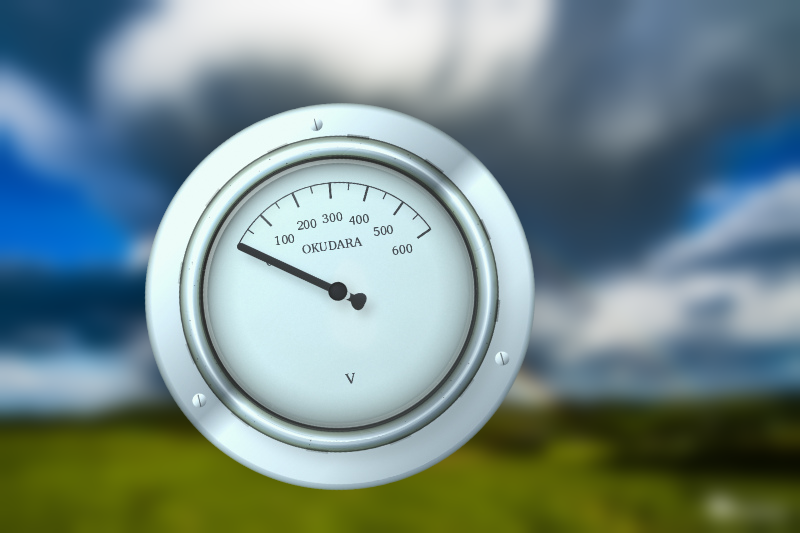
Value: 0 (V)
